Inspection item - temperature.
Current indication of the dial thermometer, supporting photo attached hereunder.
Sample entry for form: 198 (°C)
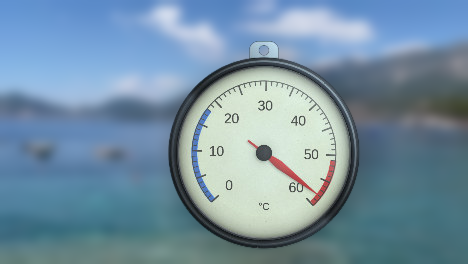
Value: 58 (°C)
